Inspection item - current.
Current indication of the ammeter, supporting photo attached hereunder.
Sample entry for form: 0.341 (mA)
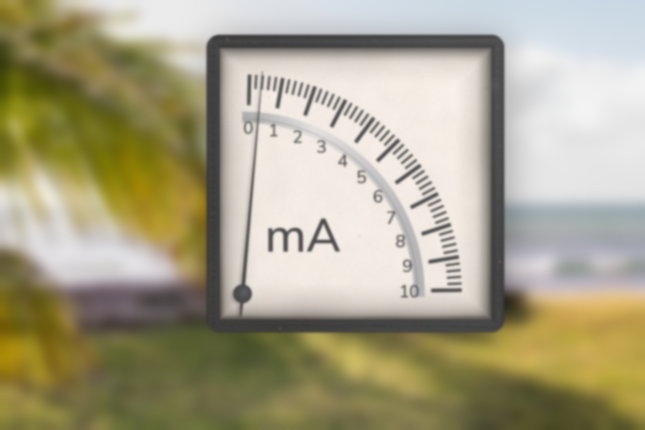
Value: 0.4 (mA)
